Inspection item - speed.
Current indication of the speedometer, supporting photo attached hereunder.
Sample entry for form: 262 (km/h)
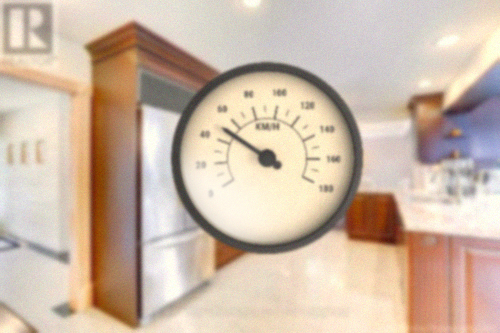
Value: 50 (km/h)
